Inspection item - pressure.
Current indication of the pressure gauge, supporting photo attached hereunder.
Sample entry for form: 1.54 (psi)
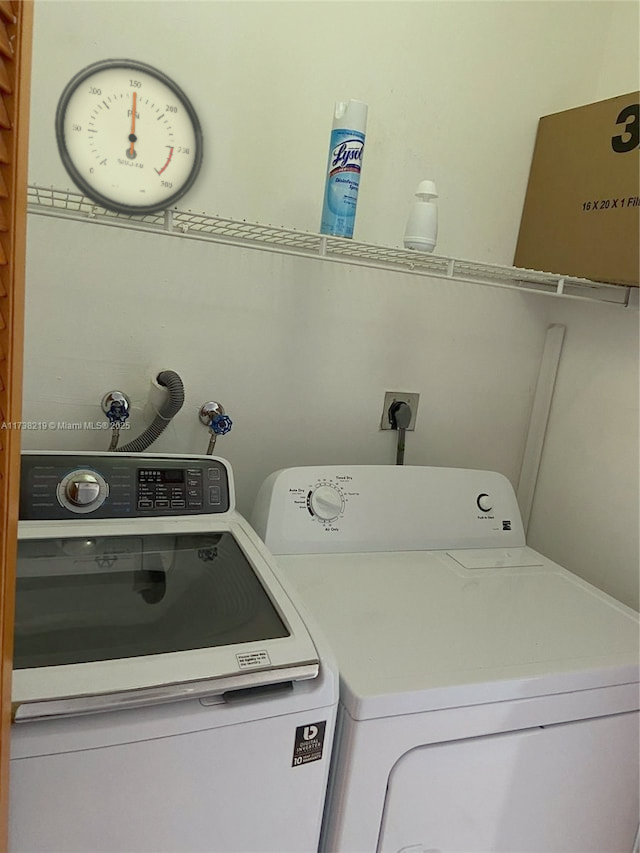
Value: 150 (psi)
